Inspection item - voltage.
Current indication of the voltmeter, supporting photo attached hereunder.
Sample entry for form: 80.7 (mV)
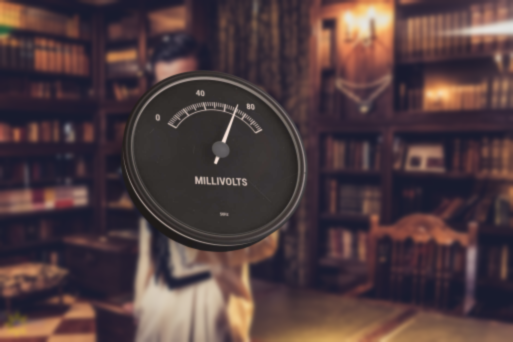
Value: 70 (mV)
